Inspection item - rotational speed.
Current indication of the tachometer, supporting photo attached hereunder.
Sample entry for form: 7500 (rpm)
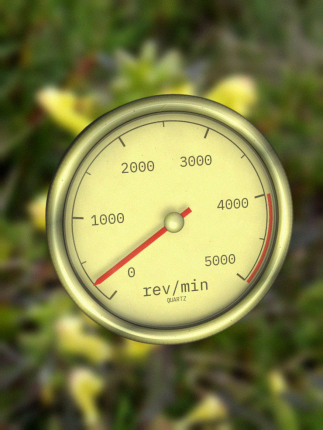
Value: 250 (rpm)
